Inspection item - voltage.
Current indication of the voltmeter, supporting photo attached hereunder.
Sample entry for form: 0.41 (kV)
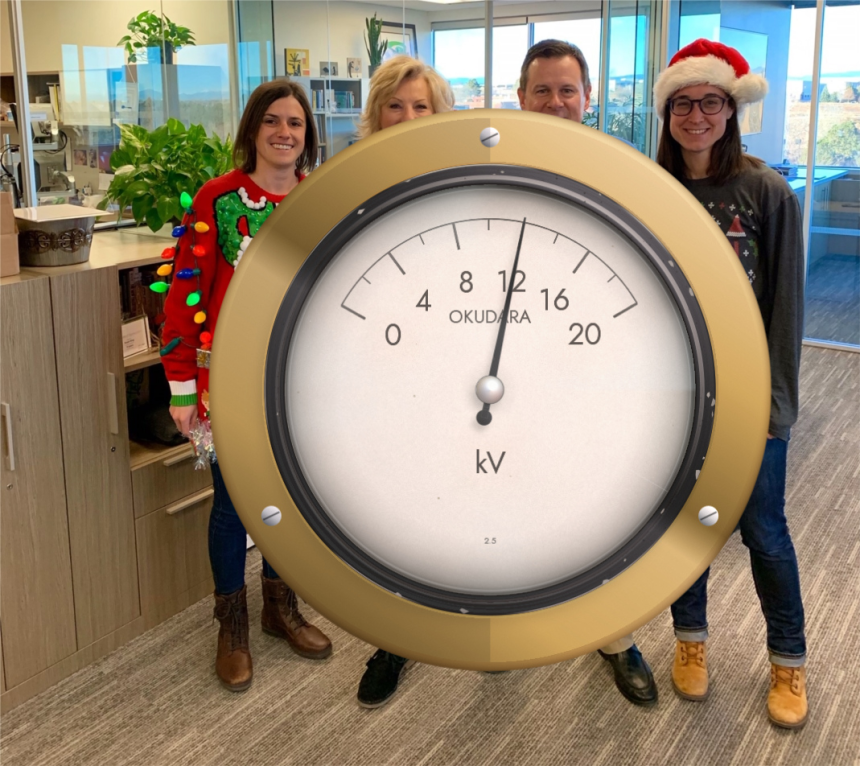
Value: 12 (kV)
